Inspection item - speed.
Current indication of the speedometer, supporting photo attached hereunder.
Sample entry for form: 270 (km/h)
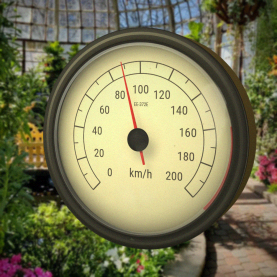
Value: 90 (km/h)
